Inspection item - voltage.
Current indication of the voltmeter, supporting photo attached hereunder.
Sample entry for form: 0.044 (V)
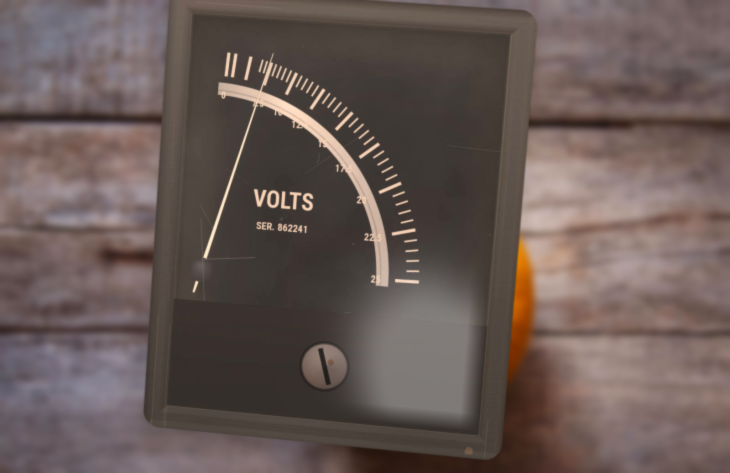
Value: 7.5 (V)
